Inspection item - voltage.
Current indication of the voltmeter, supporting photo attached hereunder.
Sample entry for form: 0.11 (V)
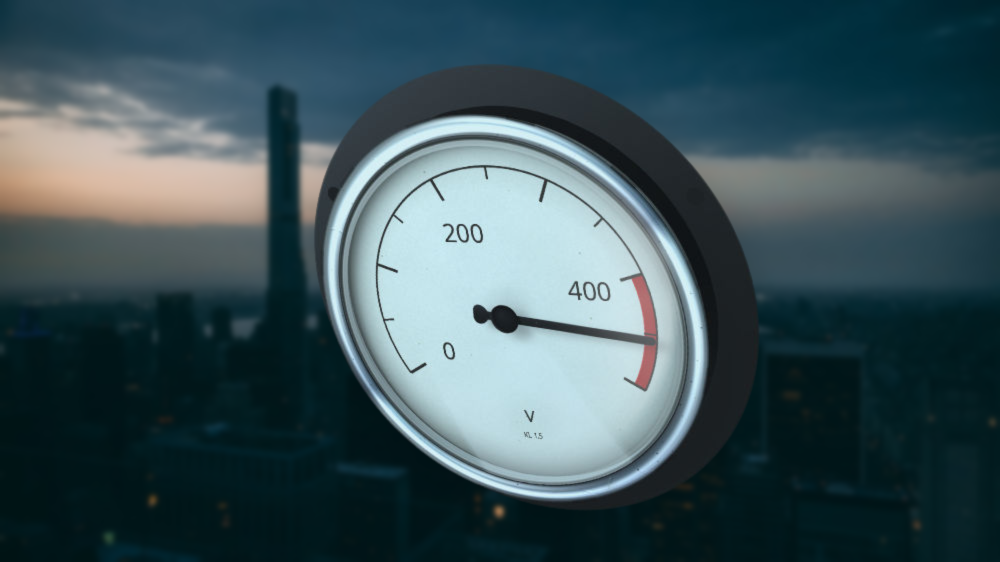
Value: 450 (V)
